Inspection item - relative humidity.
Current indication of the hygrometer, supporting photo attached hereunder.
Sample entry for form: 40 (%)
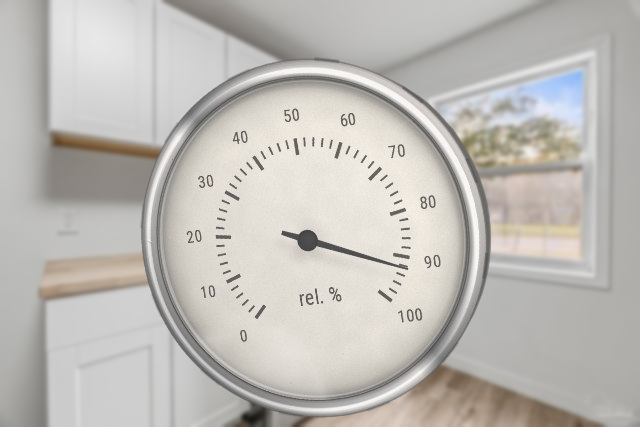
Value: 92 (%)
